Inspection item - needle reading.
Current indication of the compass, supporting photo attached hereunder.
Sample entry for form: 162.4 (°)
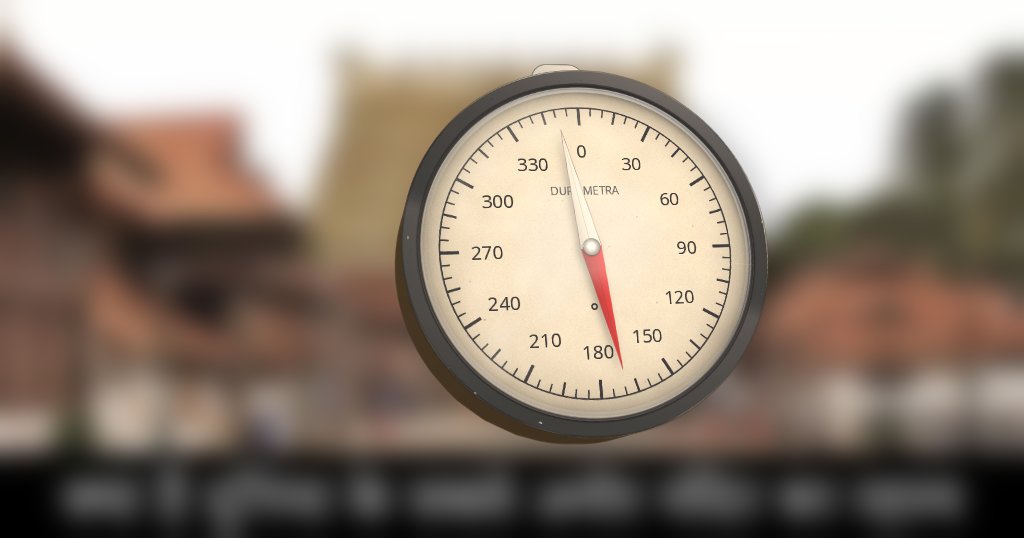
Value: 170 (°)
